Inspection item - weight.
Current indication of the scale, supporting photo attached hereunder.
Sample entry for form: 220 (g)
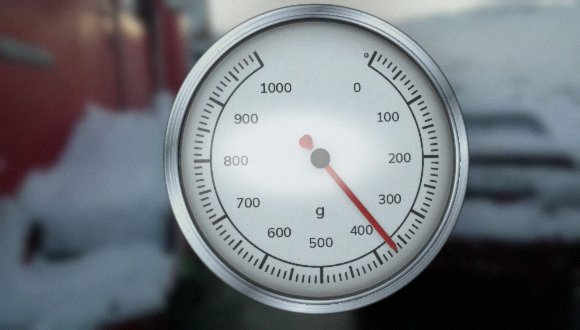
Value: 370 (g)
